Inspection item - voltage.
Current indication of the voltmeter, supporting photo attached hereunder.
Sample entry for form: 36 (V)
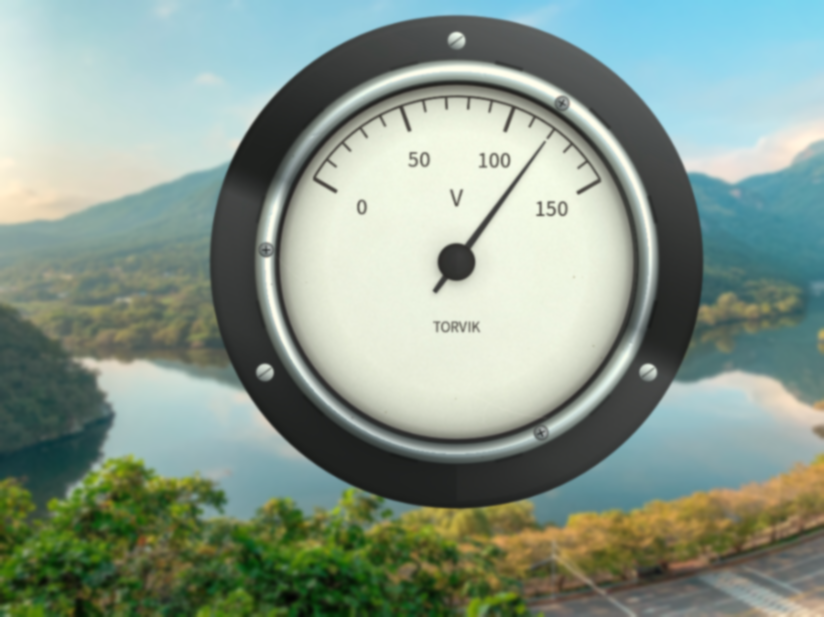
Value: 120 (V)
